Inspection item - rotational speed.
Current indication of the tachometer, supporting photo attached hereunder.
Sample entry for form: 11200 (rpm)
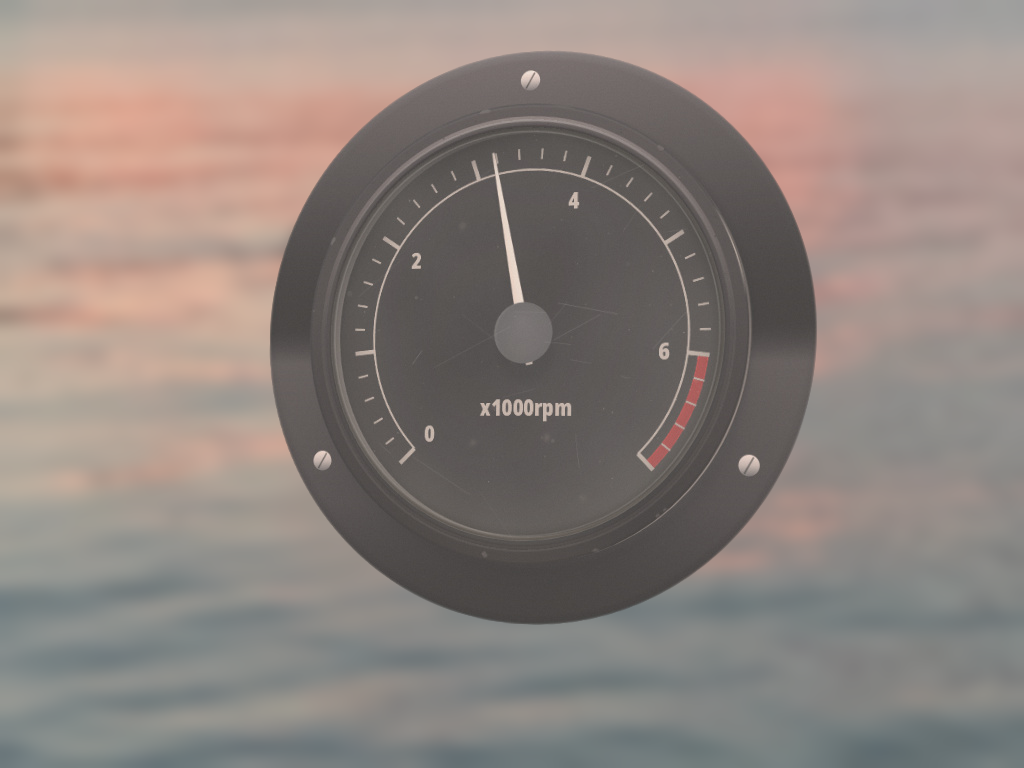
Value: 3200 (rpm)
